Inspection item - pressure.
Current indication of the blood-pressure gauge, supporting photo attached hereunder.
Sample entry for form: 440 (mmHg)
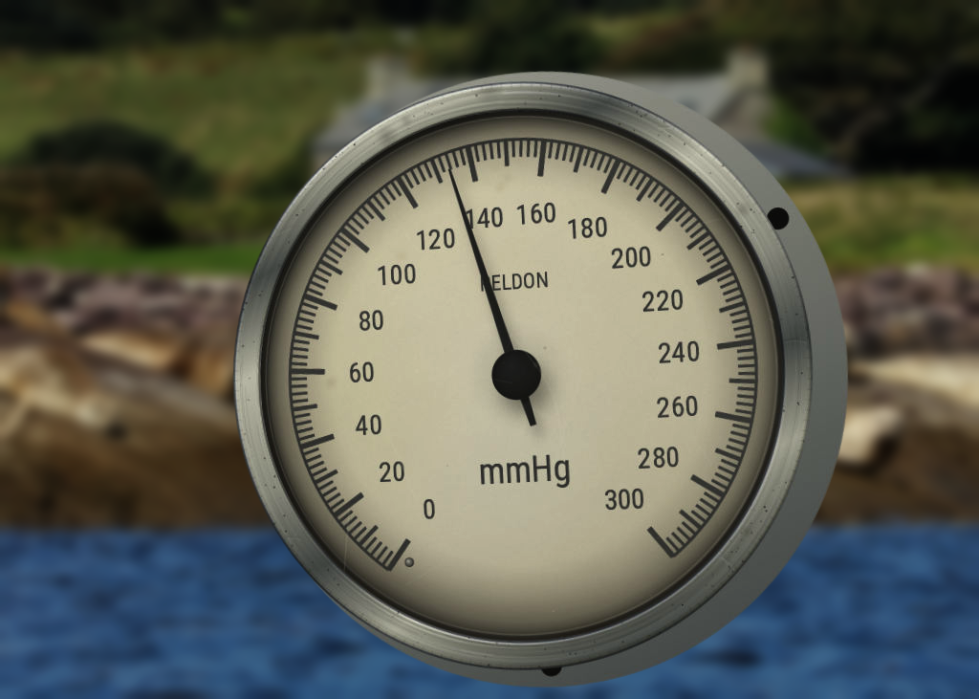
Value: 134 (mmHg)
